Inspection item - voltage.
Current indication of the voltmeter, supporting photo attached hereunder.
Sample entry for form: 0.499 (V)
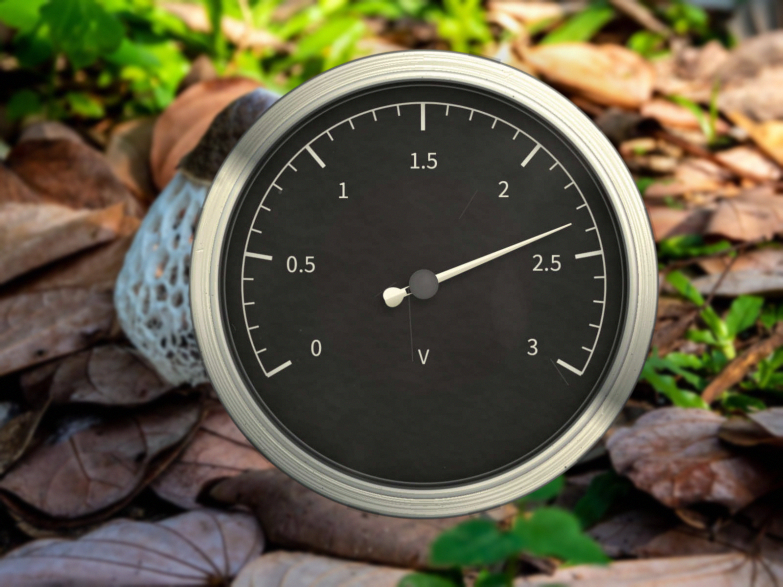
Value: 2.35 (V)
